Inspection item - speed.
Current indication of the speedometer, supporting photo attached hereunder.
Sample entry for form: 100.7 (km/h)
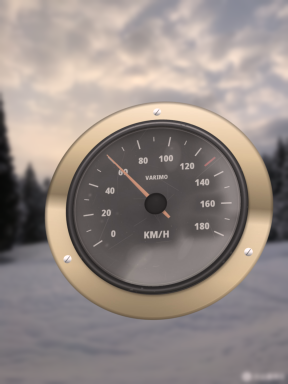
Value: 60 (km/h)
